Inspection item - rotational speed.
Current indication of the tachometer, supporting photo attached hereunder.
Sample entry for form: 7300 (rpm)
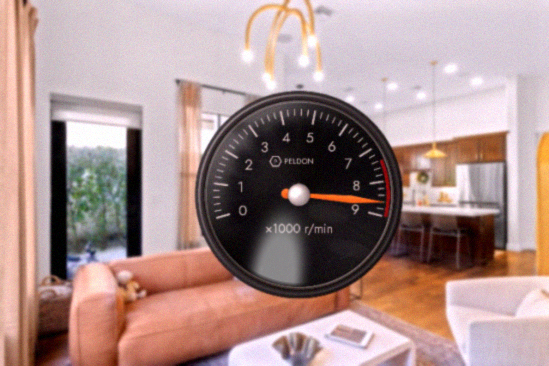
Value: 8600 (rpm)
